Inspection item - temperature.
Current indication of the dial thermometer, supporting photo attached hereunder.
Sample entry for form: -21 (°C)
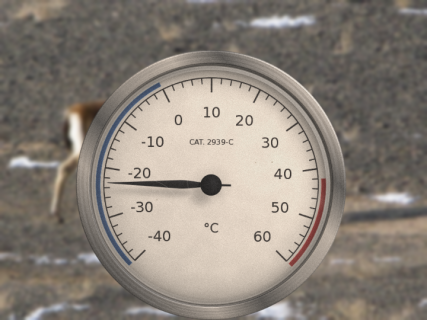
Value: -23 (°C)
